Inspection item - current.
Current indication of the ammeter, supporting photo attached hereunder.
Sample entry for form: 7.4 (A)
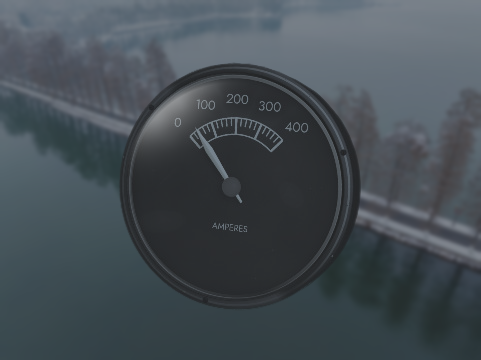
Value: 40 (A)
